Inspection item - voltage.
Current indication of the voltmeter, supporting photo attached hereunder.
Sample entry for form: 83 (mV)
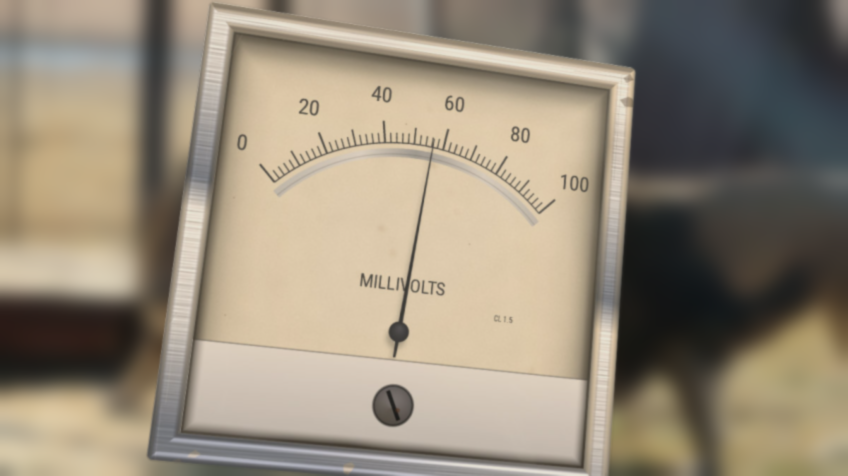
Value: 56 (mV)
